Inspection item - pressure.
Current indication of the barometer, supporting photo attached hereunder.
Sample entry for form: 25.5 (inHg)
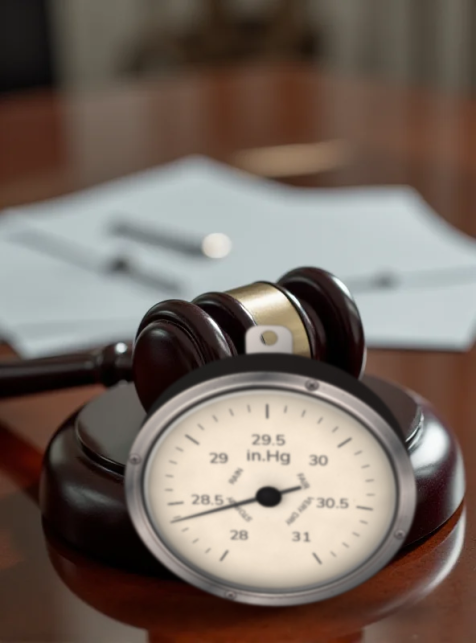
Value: 28.4 (inHg)
